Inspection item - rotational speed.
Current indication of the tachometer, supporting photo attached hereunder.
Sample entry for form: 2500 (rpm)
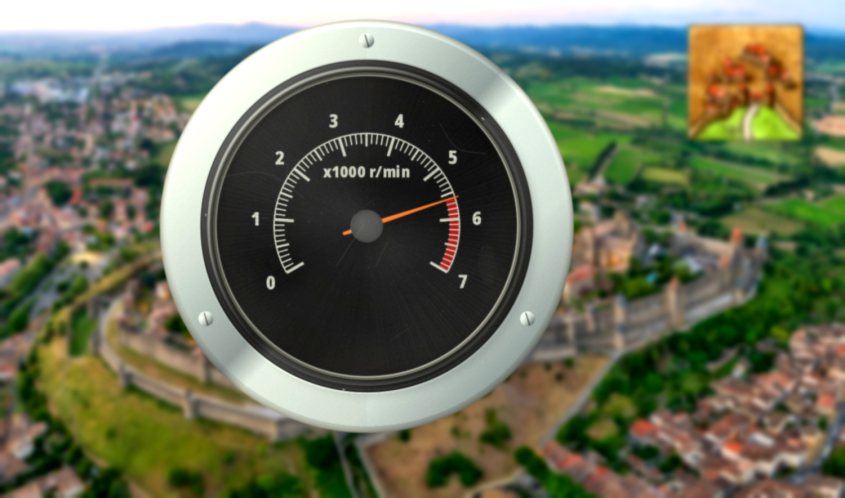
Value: 5600 (rpm)
